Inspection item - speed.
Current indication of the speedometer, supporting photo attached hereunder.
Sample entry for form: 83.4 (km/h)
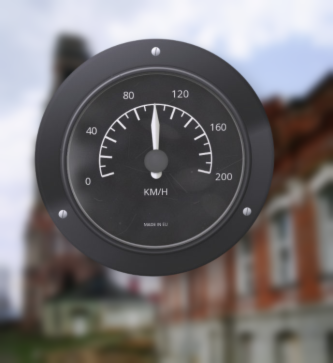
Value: 100 (km/h)
